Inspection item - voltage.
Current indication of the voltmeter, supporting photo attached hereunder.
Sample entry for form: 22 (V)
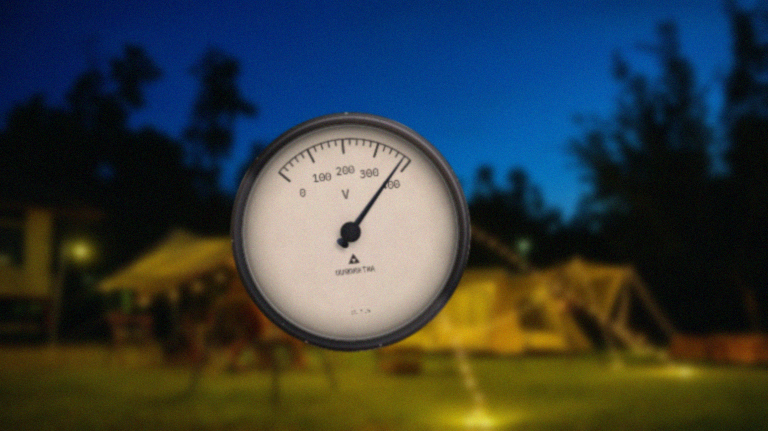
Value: 380 (V)
